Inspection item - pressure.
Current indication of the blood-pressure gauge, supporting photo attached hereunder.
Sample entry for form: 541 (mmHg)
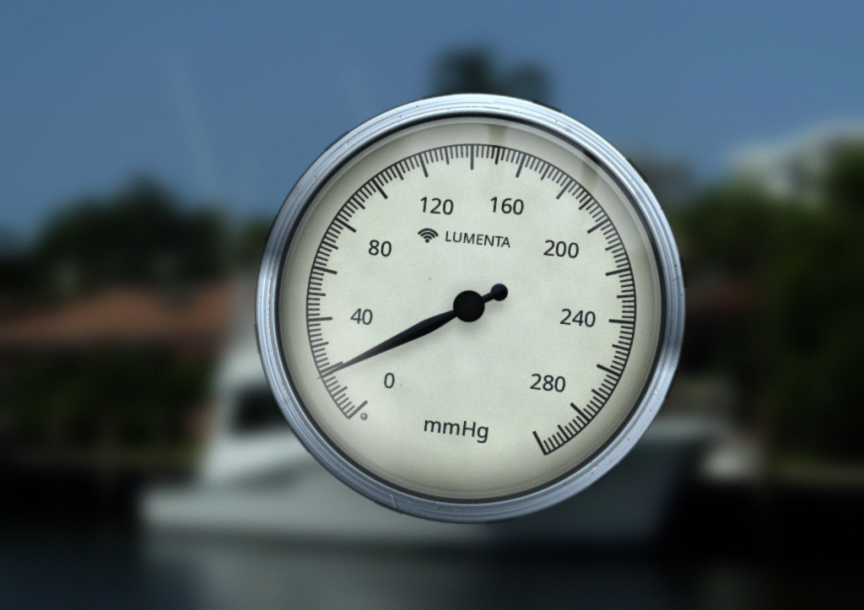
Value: 18 (mmHg)
